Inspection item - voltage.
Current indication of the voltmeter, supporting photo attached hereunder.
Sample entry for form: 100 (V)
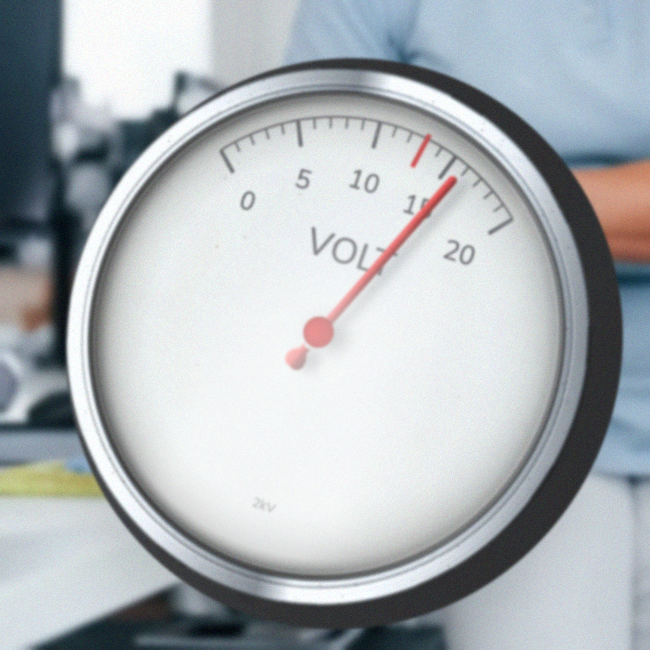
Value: 16 (V)
